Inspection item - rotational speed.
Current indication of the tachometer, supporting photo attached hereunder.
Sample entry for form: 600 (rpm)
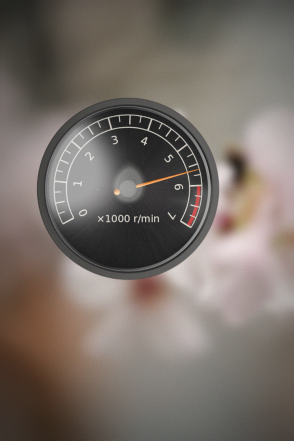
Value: 5625 (rpm)
